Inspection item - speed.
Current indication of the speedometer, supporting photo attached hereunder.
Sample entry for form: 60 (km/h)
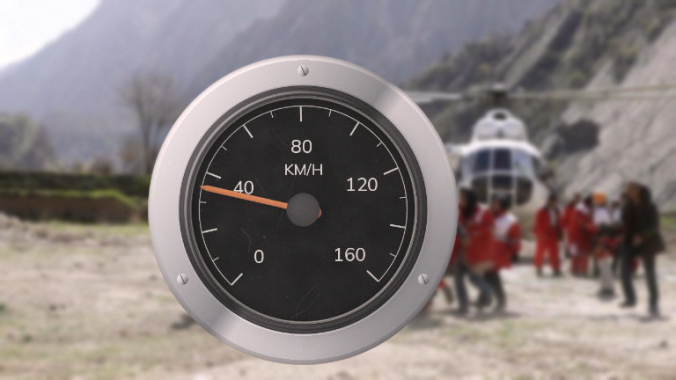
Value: 35 (km/h)
